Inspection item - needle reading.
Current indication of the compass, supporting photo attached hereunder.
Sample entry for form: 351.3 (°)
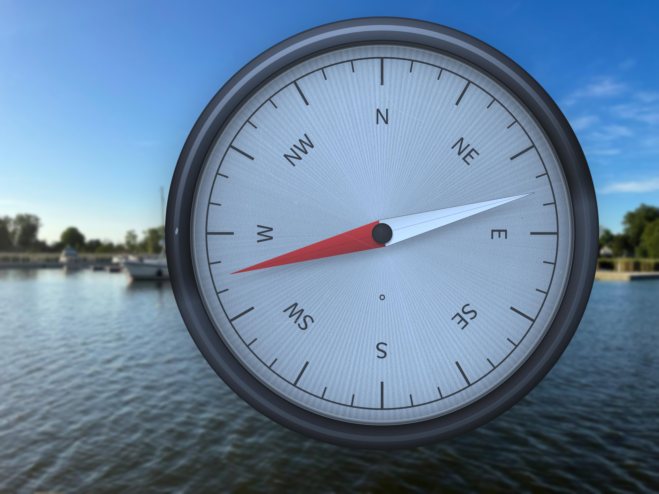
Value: 255 (°)
